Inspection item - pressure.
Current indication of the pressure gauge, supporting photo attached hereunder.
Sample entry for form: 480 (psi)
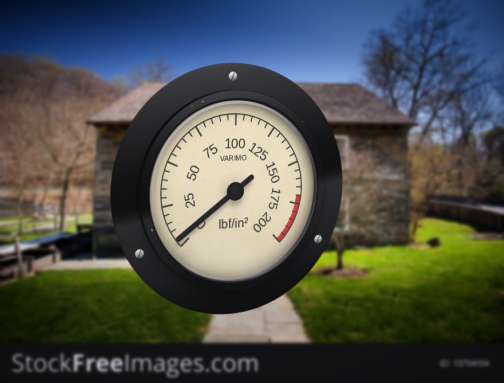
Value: 5 (psi)
